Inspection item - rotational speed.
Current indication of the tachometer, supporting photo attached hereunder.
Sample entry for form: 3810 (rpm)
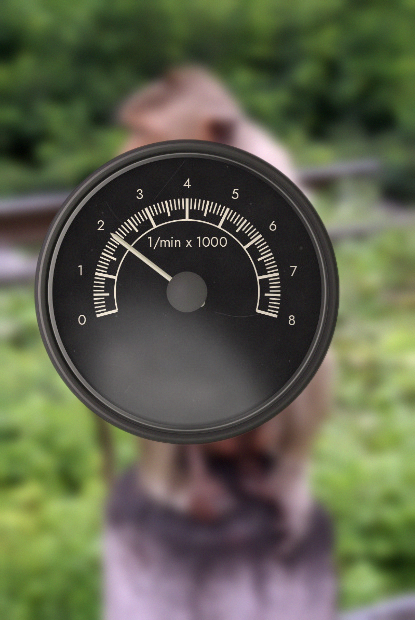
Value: 2000 (rpm)
